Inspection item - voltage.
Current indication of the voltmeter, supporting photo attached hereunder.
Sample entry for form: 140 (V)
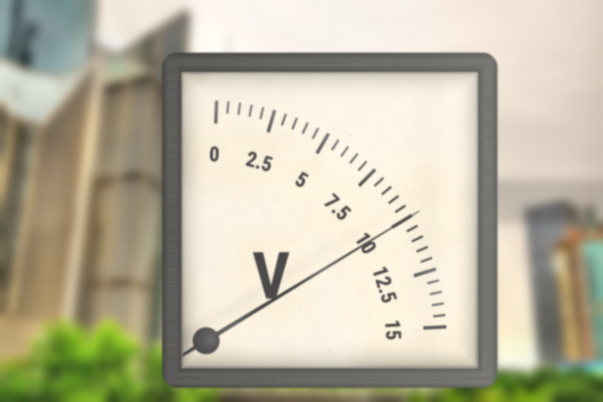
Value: 10 (V)
